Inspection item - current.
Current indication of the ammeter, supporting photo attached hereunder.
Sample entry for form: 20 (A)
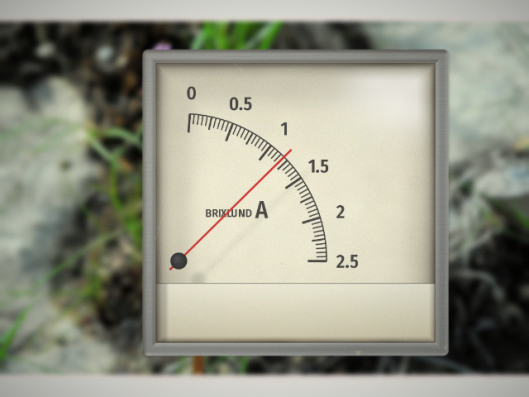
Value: 1.2 (A)
